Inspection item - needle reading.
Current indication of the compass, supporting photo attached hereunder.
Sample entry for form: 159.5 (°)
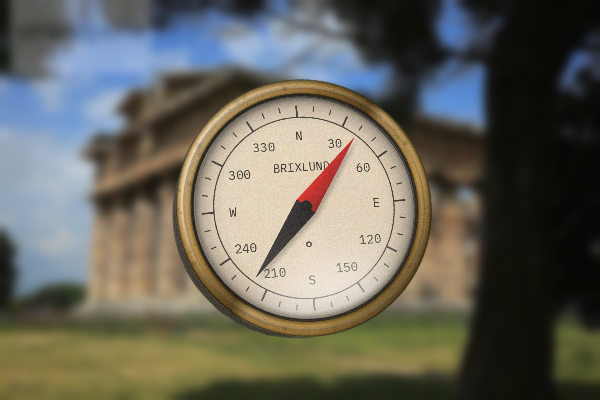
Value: 40 (°)
